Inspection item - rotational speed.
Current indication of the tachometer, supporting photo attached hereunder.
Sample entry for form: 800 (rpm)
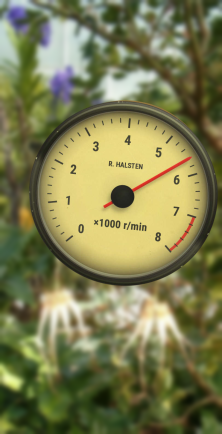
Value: 5600 (rpm)
